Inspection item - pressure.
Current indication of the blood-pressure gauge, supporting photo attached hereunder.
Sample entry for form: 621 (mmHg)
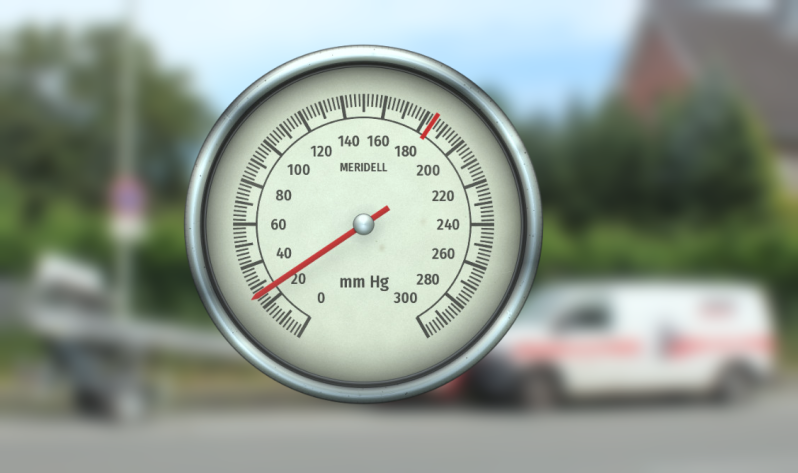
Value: 26 (mmHg)
